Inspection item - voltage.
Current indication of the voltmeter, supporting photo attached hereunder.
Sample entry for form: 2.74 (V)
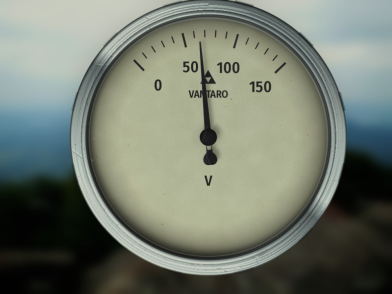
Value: 65 (V)
